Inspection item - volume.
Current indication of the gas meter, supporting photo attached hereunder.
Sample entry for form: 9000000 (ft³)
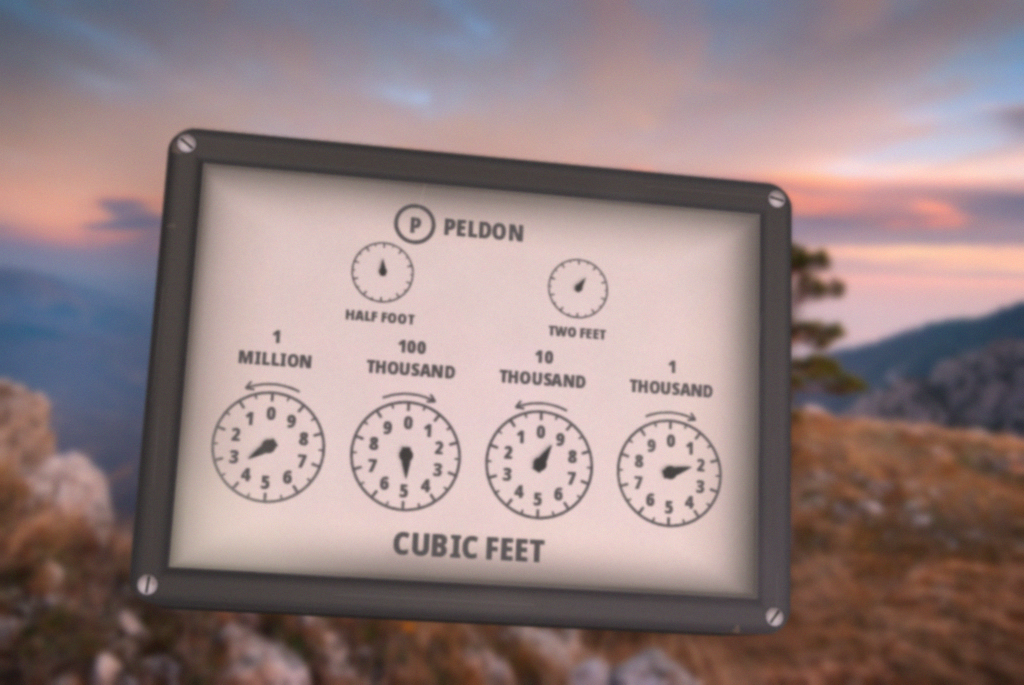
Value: 349200 (ft³)
